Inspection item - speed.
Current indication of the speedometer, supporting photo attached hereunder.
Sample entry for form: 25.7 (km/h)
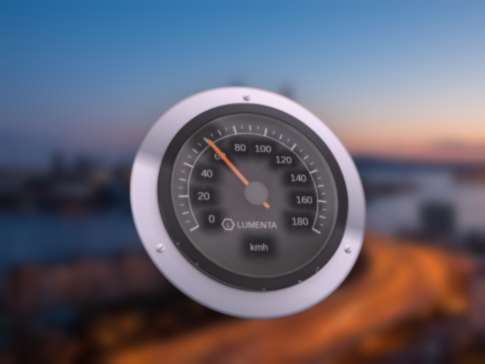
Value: 60 (km/h)
